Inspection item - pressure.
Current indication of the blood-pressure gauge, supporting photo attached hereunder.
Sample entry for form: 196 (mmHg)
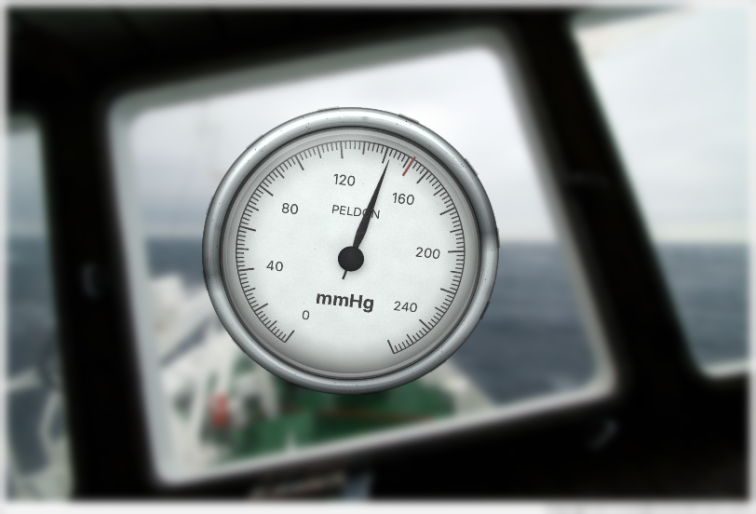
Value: 142 (mmHg)
